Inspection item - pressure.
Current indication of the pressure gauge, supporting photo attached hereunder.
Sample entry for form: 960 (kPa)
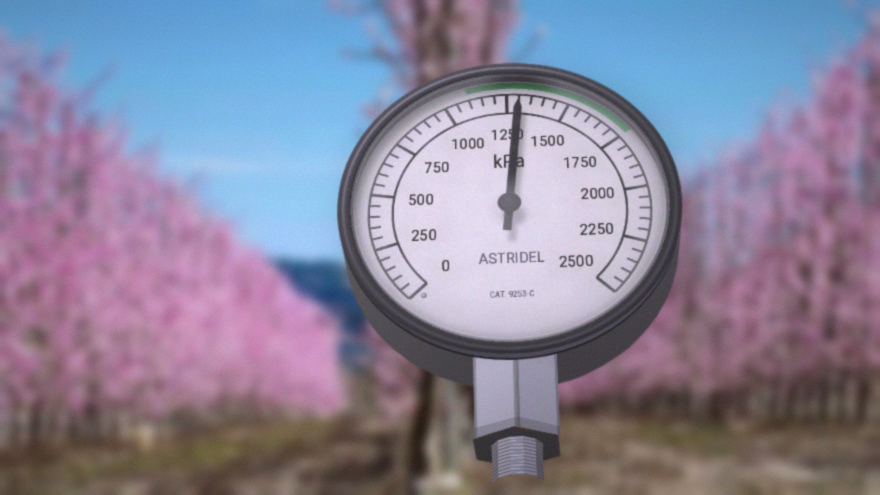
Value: 1300 (kPa)
